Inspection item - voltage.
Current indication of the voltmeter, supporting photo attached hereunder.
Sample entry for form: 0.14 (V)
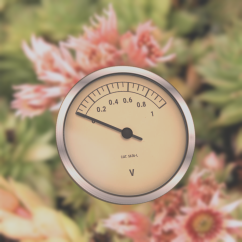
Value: 0 (V)
